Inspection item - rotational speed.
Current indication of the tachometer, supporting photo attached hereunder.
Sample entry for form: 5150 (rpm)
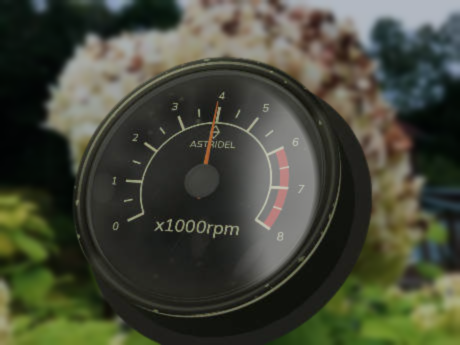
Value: 4000 (rpm)
